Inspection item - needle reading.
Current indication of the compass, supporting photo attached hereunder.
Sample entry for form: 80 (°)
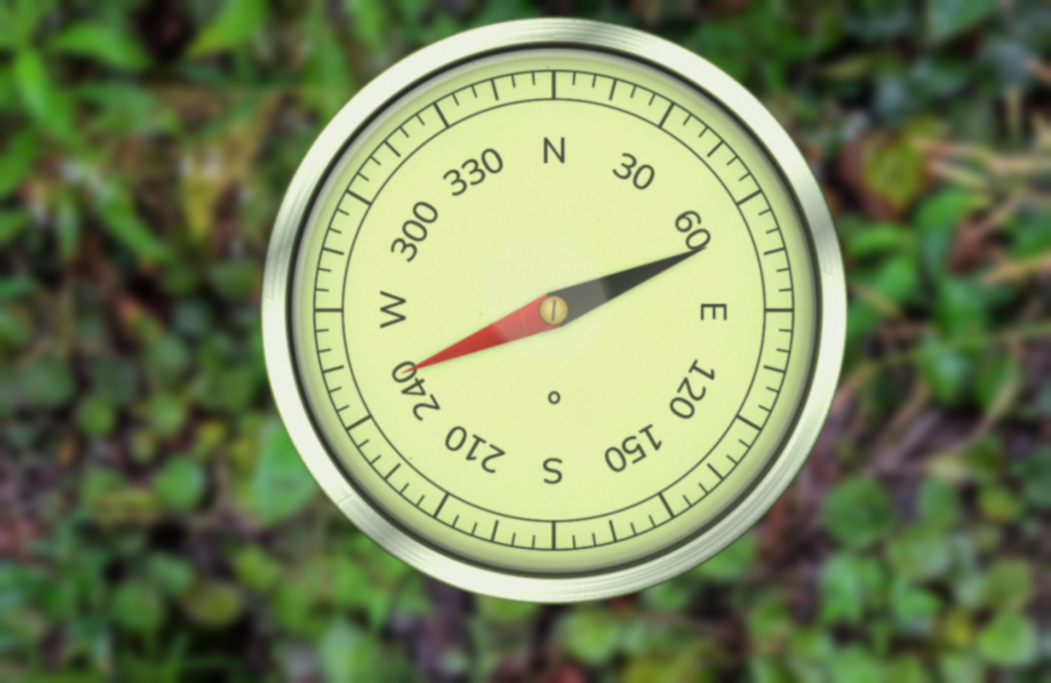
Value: 247.5 (°)
